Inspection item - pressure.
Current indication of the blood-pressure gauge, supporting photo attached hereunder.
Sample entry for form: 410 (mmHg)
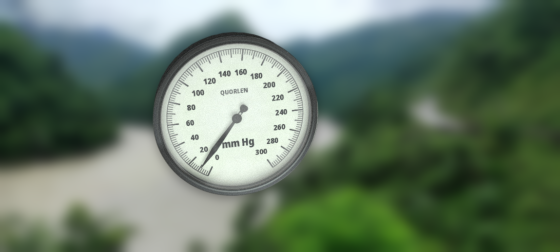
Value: 10 (mmHg)
